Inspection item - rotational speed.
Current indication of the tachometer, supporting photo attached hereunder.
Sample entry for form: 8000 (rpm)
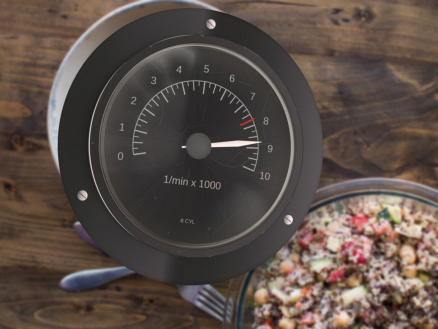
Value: 8750 (rpm)
